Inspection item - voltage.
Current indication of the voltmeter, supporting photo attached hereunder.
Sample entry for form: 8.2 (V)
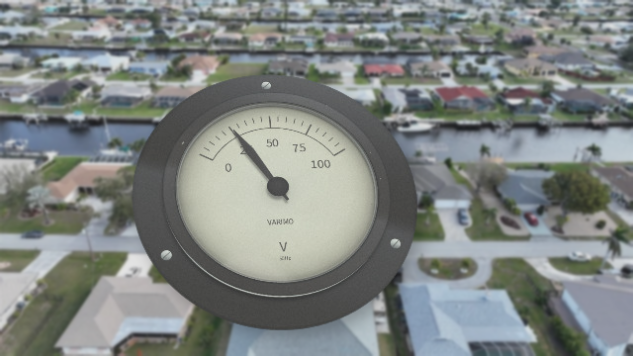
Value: 25 (V)
